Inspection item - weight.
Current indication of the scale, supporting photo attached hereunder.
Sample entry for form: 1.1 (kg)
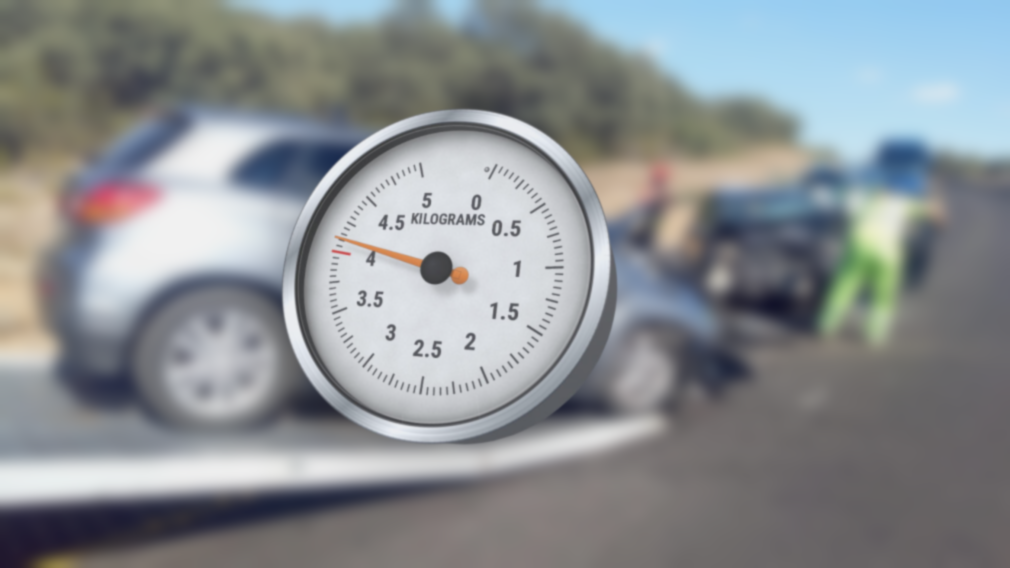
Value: 4.1 (kg)
